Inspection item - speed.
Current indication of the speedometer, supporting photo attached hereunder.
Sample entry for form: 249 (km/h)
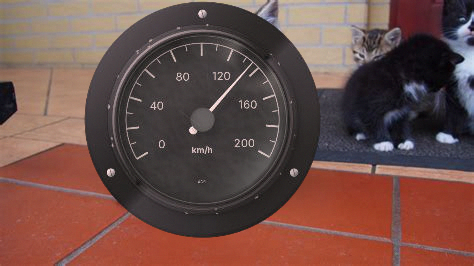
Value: 135 (km/h)
